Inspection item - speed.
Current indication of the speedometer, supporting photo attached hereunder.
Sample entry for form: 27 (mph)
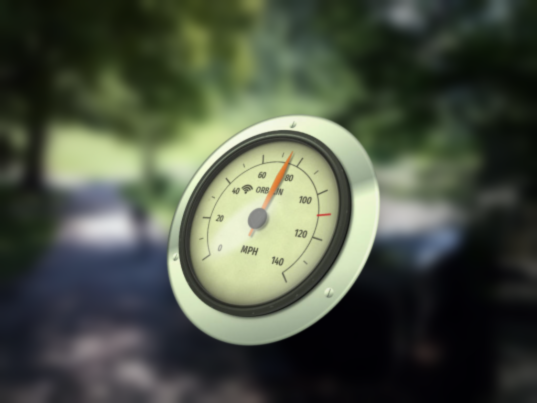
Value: 75 (mph)
